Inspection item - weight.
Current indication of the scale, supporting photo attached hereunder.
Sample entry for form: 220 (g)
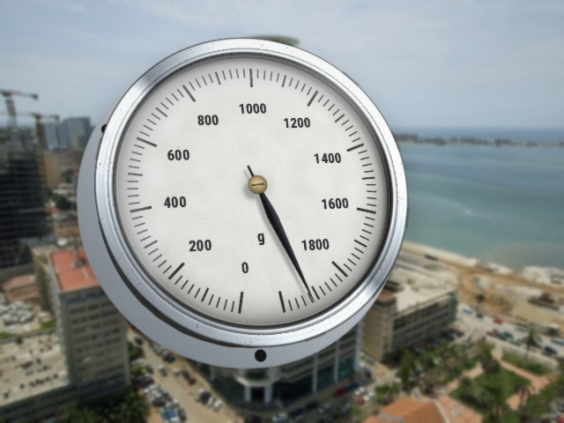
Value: 1920 (g)
